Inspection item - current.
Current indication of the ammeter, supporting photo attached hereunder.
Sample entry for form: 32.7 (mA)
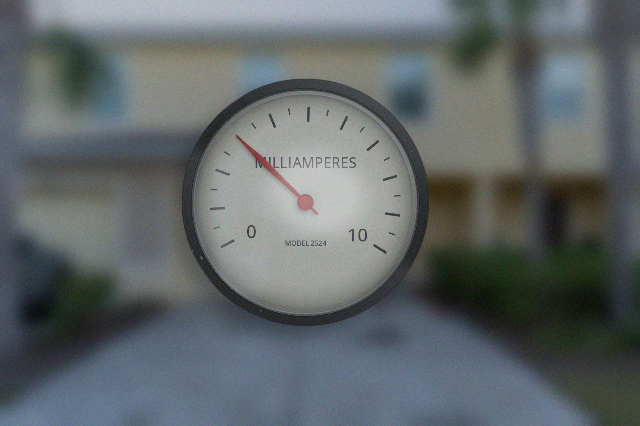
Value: 3 (mA)
